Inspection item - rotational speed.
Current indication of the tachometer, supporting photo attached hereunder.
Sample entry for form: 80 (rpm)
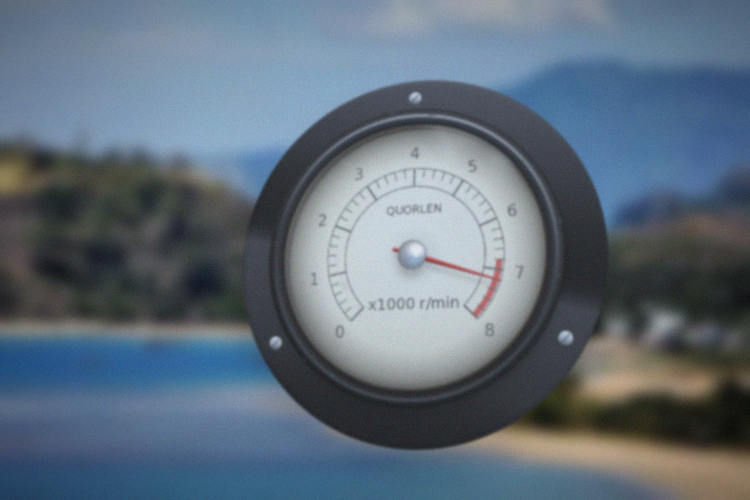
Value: 7200 (rpm)
